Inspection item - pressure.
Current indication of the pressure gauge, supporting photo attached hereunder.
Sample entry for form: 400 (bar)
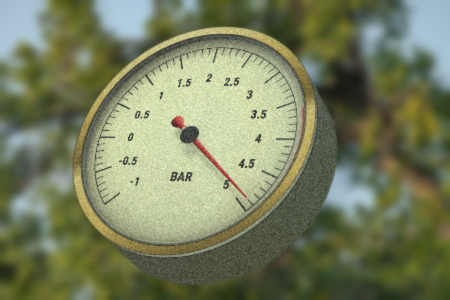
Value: 4.9 (bar)
